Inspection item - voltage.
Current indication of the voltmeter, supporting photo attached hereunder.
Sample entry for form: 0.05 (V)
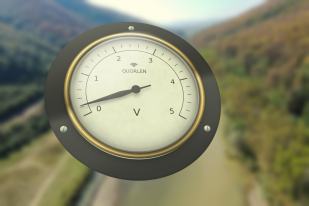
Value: 0.2 (V)
